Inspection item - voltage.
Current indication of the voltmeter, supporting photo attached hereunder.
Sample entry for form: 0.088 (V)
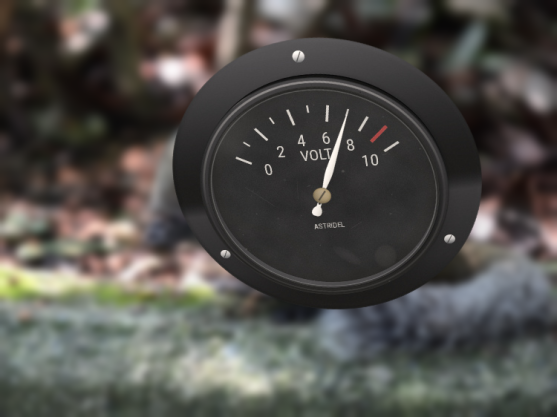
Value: 7 (V)
